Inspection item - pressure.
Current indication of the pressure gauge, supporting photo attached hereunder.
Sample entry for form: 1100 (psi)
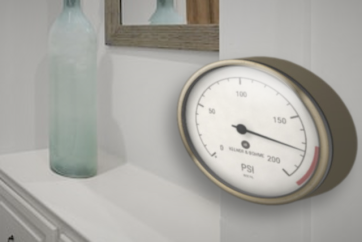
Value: 175 (psi)
